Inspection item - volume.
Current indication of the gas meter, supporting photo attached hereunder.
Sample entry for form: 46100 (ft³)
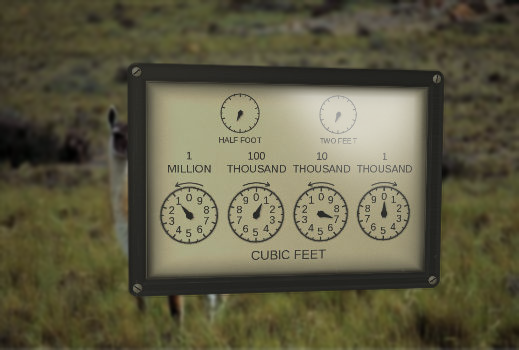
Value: 107000 (ft³)
